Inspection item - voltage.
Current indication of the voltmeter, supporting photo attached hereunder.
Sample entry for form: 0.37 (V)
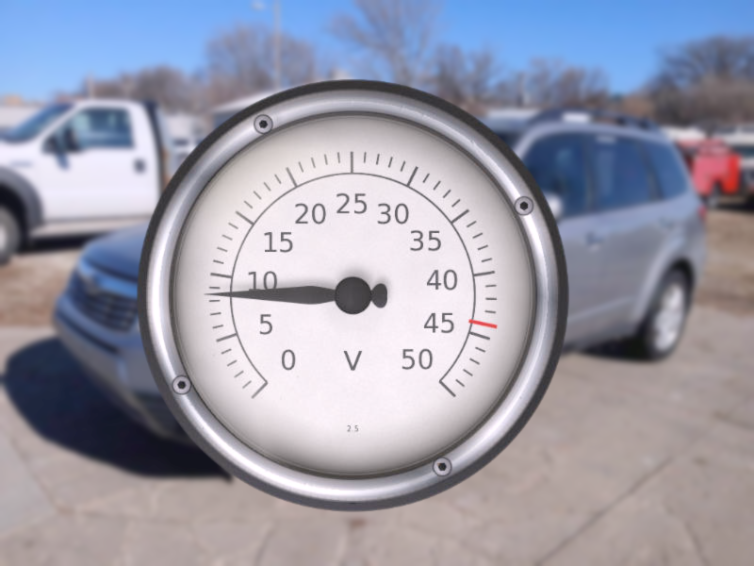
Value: 8.5 (V)
